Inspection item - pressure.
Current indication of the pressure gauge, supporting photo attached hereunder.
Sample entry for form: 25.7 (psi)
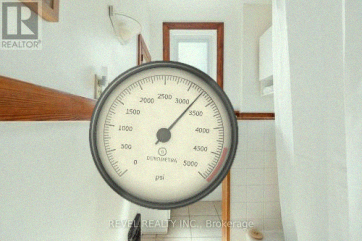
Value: 3250 (psi)
